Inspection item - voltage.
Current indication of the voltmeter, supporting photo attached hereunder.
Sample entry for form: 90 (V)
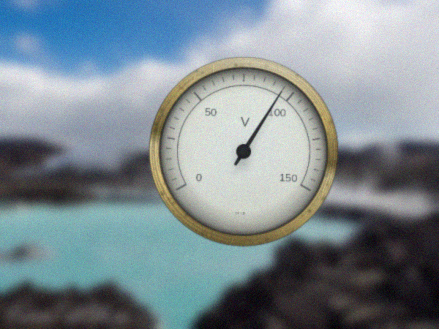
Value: 95 (V)
